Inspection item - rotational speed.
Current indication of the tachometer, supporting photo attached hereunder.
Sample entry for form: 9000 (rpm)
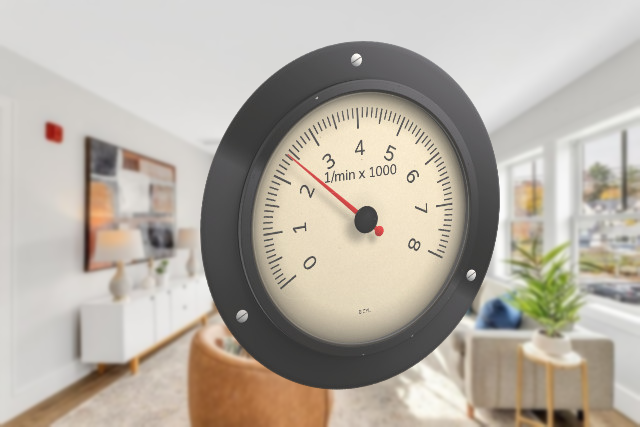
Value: 2400 (rpm)
